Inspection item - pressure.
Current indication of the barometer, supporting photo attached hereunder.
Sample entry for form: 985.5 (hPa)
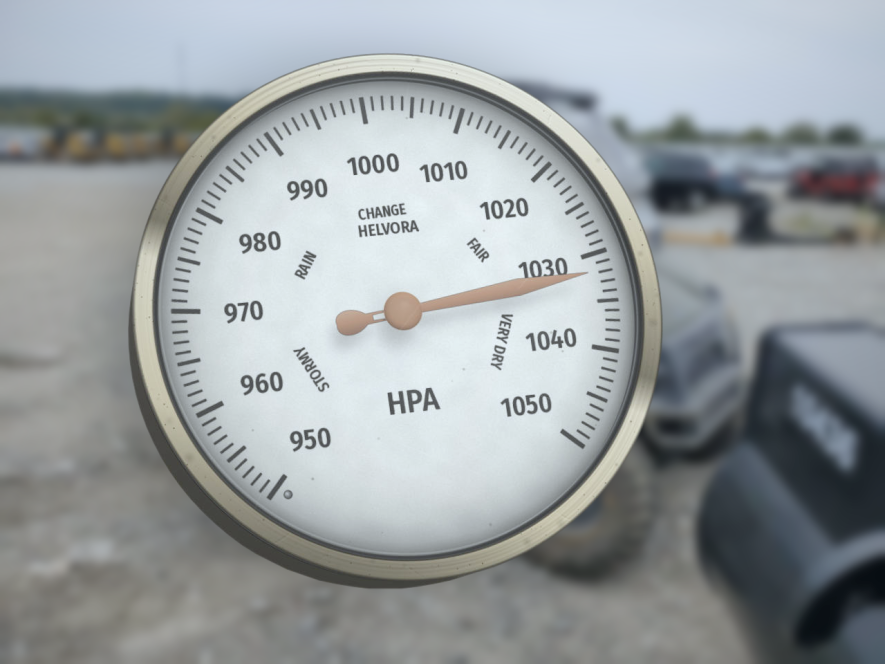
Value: 1032 (hPa)
